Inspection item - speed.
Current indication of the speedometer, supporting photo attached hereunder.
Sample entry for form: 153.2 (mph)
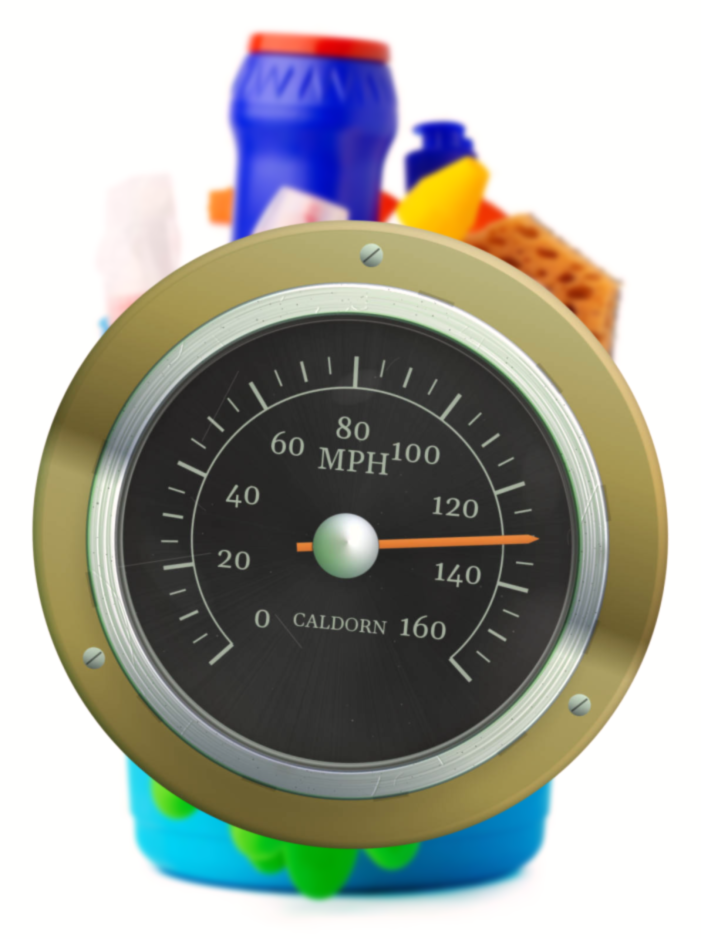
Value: 130 (mph)
